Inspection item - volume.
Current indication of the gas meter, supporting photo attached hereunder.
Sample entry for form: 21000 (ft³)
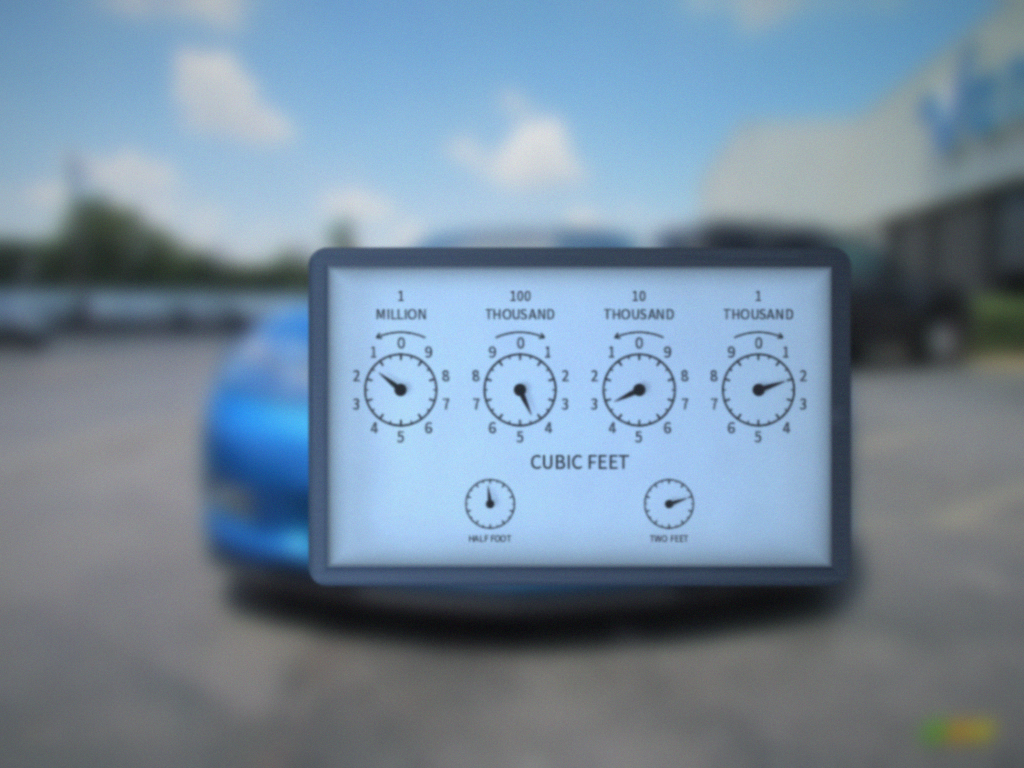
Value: 143200 (ft³)
